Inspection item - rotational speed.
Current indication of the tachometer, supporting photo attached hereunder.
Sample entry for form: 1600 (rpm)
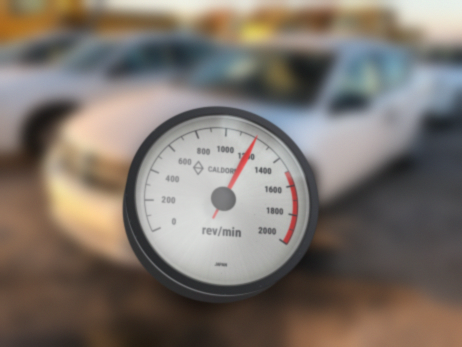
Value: 1200 (rpm)
